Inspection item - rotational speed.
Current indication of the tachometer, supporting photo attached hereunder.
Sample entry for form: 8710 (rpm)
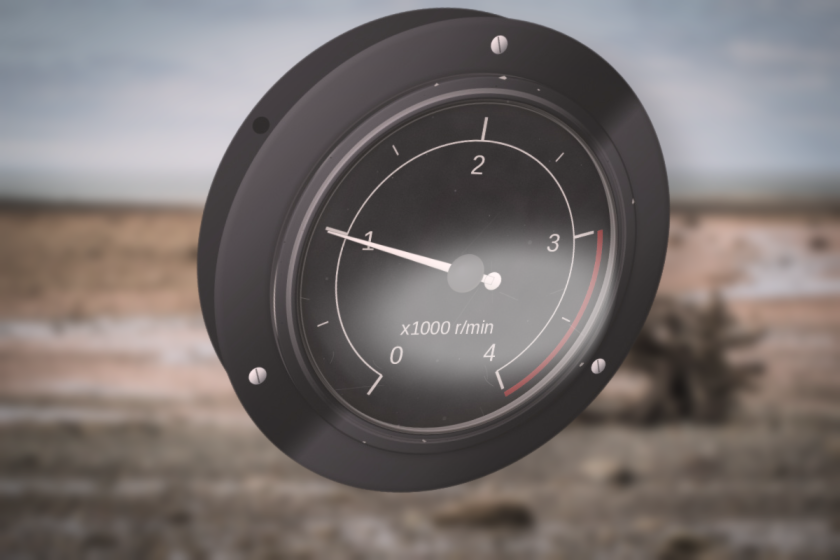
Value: 1000 (rpm)
